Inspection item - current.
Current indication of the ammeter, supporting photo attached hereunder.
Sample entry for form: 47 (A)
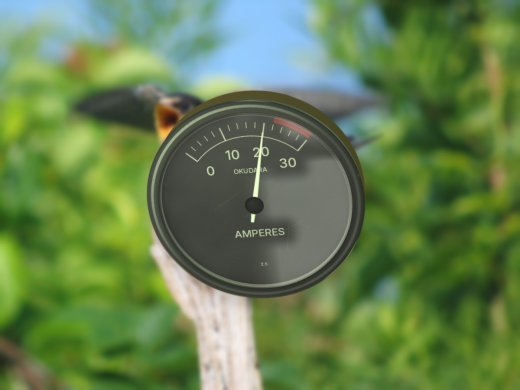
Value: 20 (A)
